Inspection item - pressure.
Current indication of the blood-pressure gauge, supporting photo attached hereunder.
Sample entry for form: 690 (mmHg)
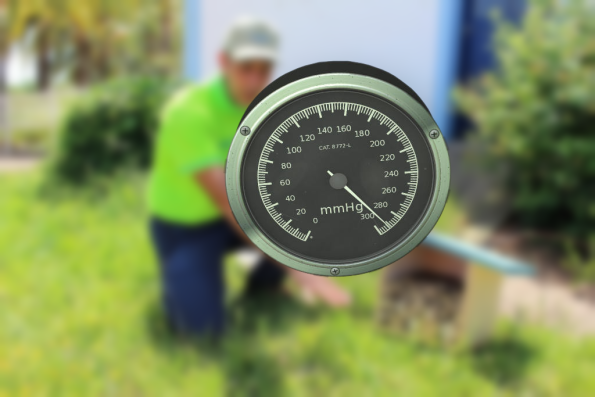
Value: 290 (mmHg)
